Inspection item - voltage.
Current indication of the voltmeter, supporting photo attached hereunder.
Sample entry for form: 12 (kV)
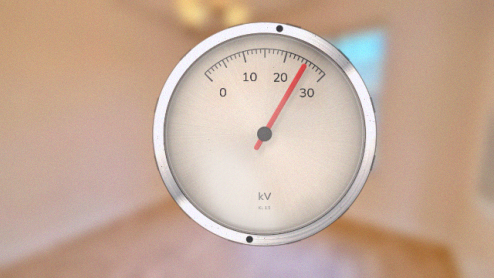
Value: 25 (kV)
